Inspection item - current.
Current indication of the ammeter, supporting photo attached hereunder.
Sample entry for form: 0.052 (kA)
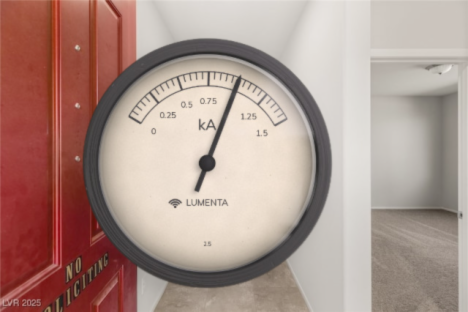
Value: 1 (kA)
